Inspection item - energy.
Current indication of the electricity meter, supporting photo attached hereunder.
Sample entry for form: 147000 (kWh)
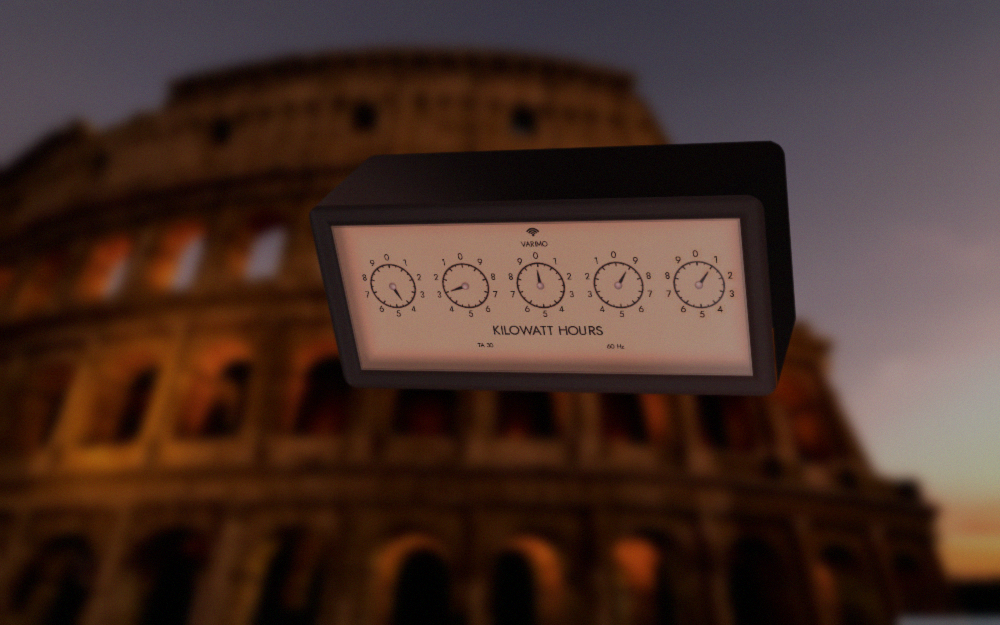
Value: 42991 (kWh)
